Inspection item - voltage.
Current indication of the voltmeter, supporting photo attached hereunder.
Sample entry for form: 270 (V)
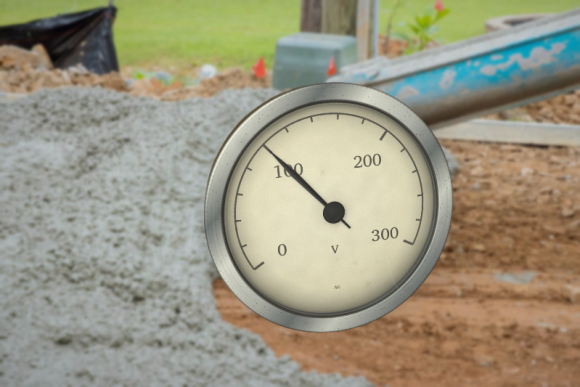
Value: 100 (V)
